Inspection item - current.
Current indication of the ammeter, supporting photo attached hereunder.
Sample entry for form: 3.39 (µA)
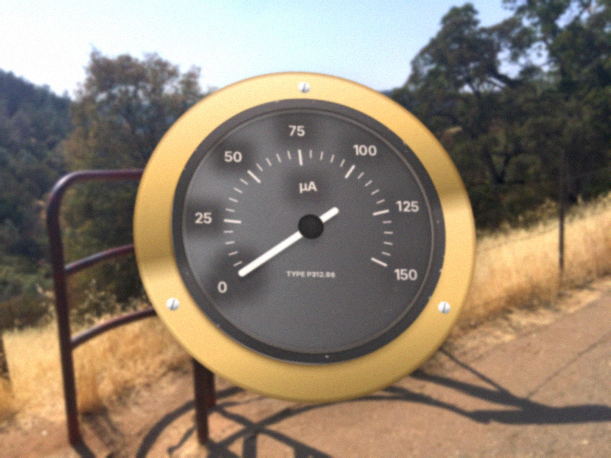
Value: 0 (µA)
